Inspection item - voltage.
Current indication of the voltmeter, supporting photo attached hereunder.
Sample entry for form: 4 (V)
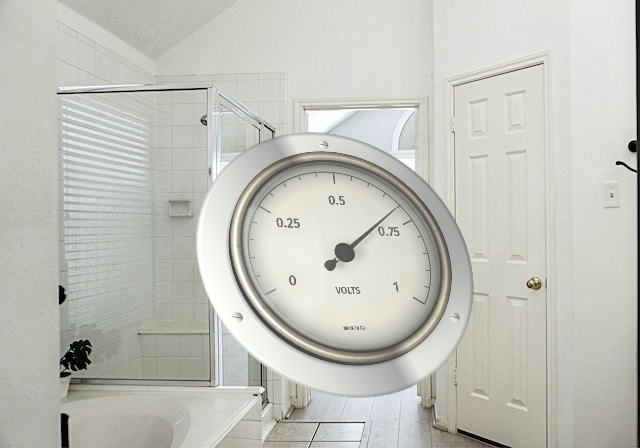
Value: 0.7 (V)
